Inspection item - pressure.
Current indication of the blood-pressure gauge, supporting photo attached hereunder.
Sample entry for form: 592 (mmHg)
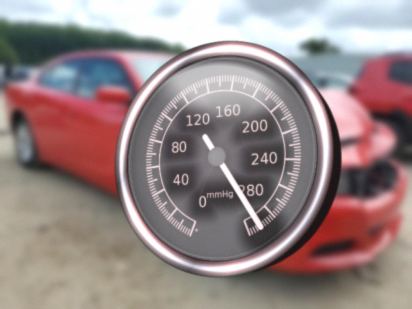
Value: 290 (mmHg)
